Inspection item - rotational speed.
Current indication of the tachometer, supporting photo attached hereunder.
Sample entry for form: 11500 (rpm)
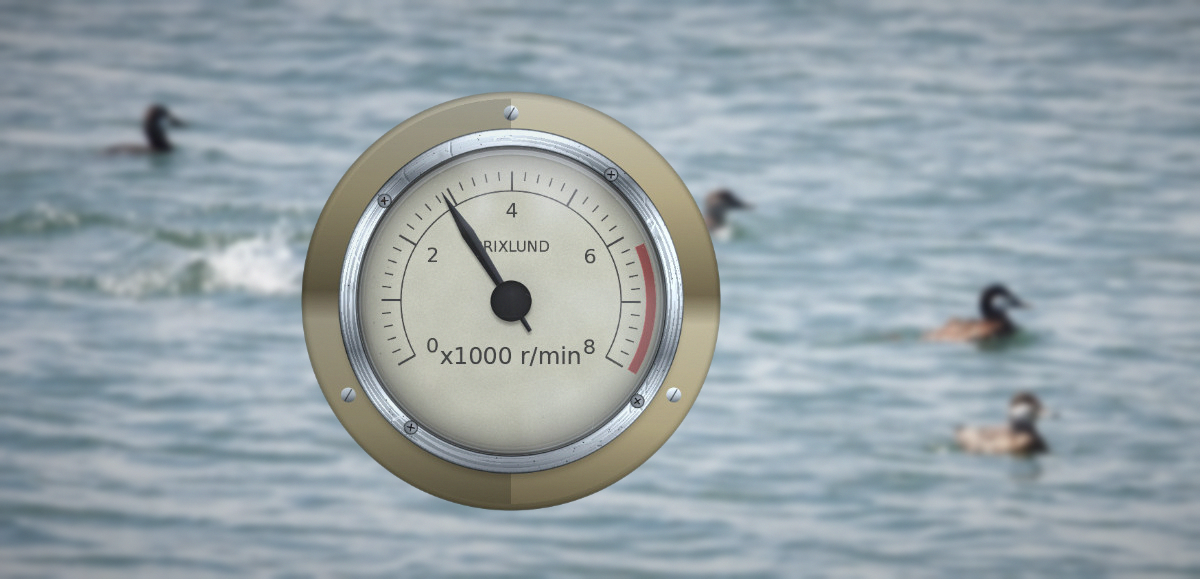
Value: 2900 (rpm)
